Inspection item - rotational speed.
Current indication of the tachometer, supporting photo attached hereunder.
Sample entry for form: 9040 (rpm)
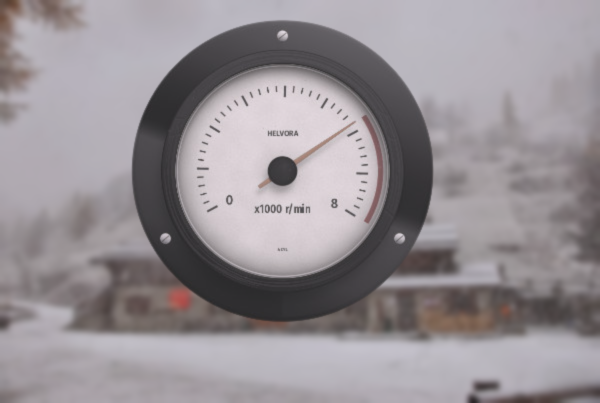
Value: 5800 (rpm)
